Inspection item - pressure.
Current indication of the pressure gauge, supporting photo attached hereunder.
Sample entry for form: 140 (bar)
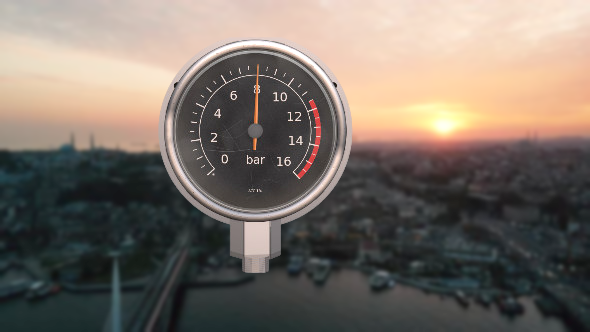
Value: 8 (bar)
